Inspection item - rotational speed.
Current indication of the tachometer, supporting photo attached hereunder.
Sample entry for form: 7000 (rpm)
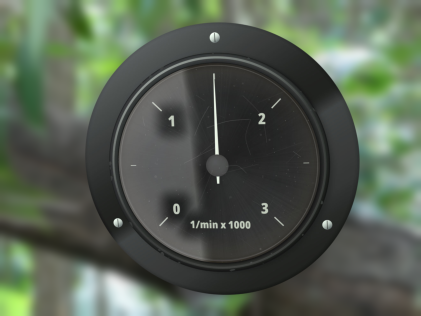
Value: 1500 (rpm)
